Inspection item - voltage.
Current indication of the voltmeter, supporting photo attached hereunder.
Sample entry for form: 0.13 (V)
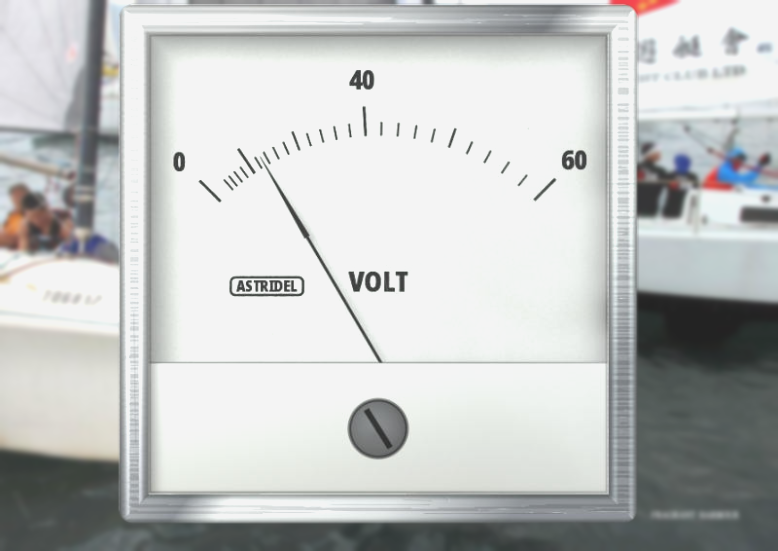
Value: 23 (V)
